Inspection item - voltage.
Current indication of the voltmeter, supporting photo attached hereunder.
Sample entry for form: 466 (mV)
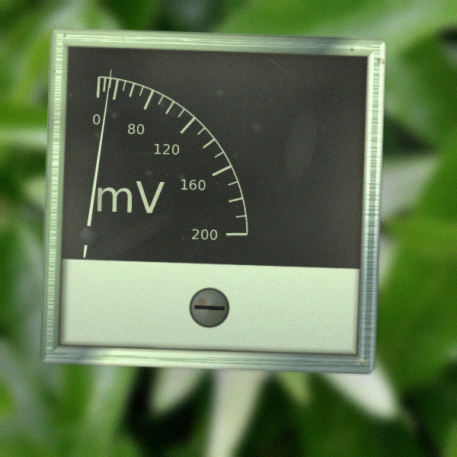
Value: 30 (mV)
